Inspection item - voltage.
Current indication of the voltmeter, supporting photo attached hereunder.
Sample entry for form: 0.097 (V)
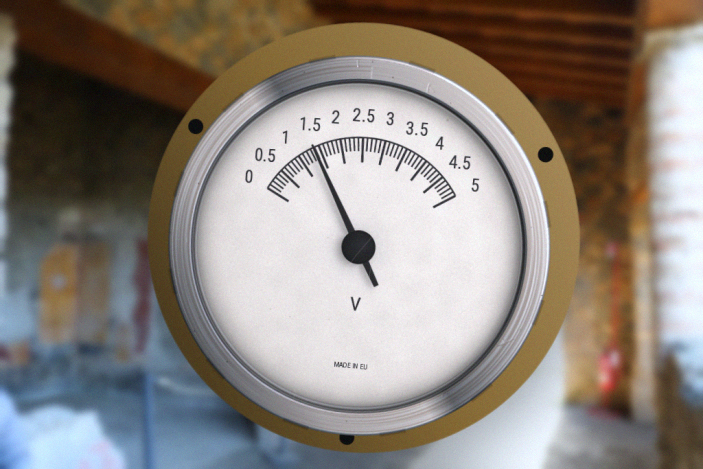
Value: 1.4 (V)
